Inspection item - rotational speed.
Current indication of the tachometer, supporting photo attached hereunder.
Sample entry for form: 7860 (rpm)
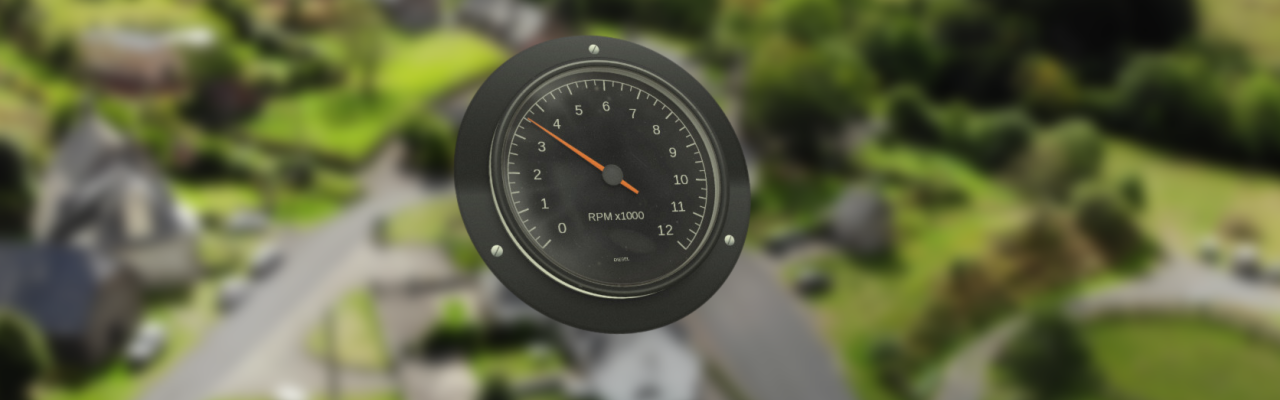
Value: 3500 (rpm)
